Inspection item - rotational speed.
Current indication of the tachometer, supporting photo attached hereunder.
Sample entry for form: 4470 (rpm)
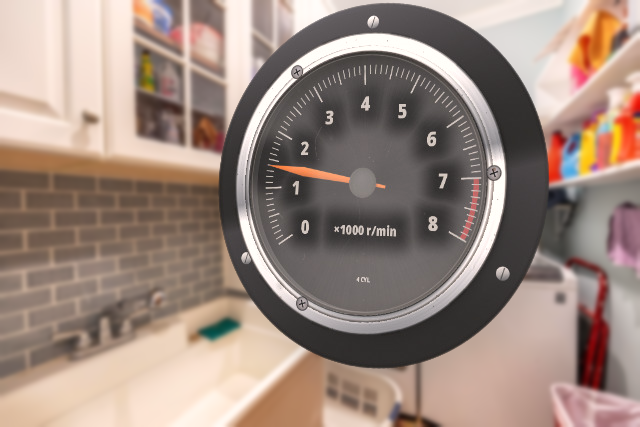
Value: 1400 (rpm)
